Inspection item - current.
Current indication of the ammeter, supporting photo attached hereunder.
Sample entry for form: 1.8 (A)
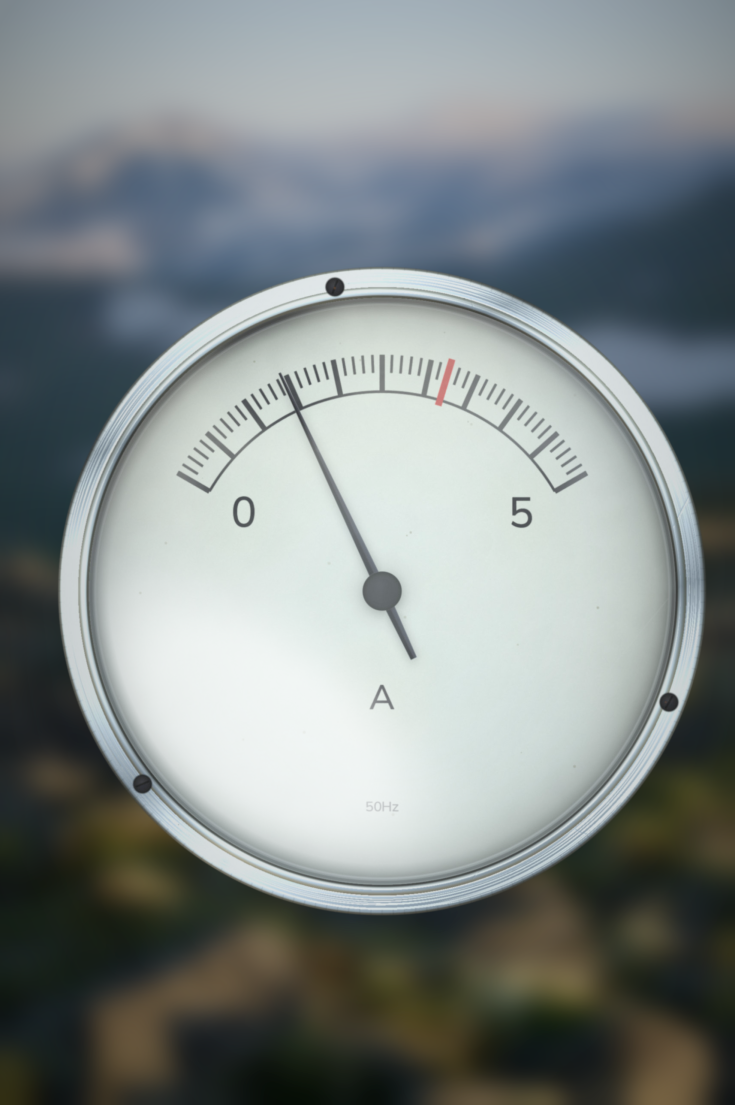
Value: 1.45 (A)
